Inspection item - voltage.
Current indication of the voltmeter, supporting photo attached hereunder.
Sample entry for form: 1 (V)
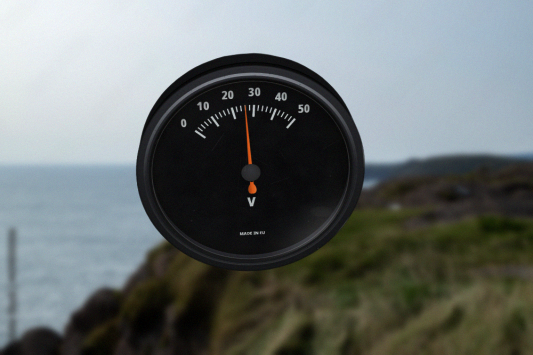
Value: 26 (V)
